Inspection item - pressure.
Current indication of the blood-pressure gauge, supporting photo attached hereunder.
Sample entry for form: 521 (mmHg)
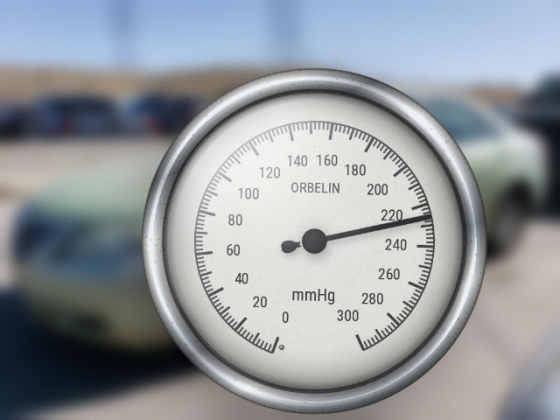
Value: 226 (mmHg)
